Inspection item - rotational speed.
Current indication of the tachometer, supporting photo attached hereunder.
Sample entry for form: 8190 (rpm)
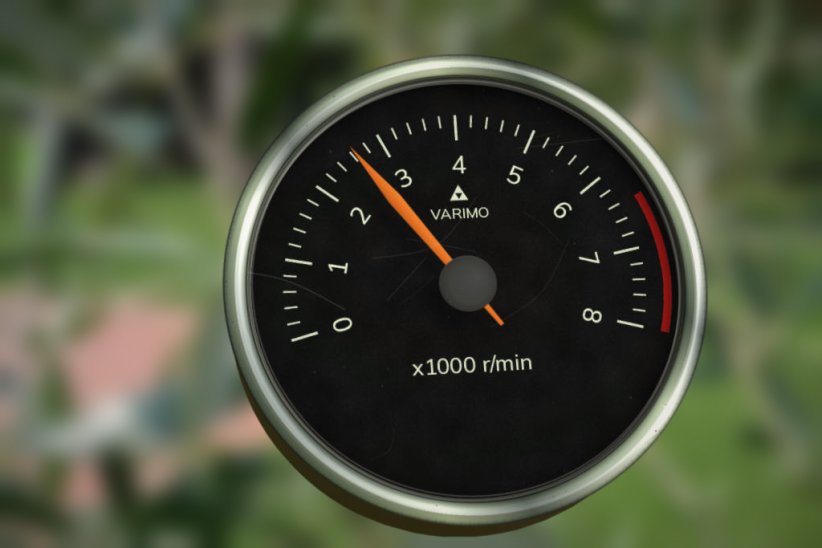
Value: 2600 (rpm)
